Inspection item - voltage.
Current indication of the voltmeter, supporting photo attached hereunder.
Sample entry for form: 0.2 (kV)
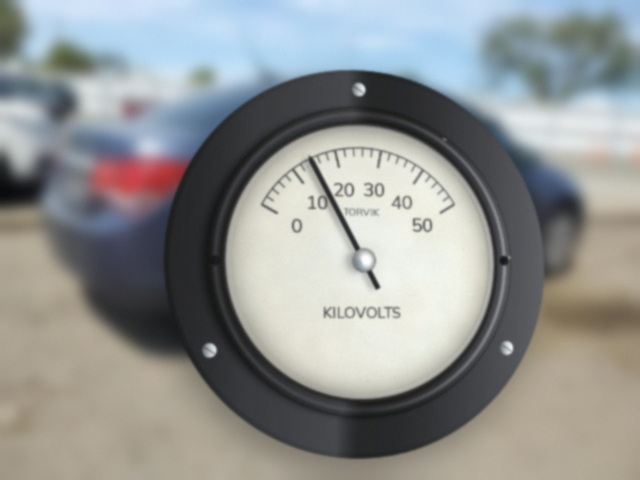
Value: 14 (kV)
